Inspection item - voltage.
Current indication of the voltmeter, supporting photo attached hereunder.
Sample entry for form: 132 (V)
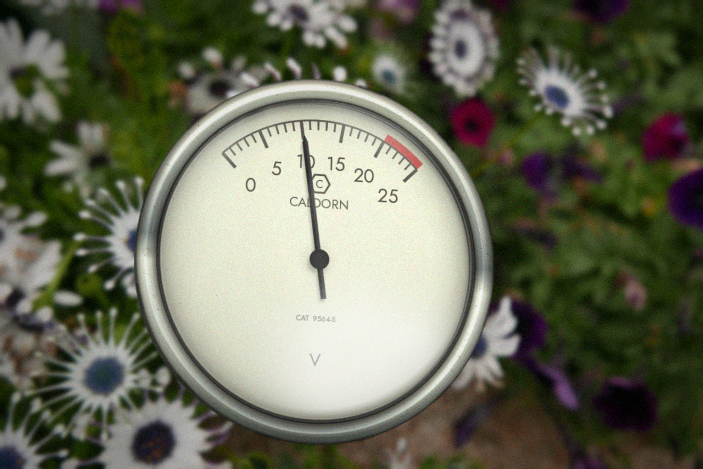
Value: 10 (V)
